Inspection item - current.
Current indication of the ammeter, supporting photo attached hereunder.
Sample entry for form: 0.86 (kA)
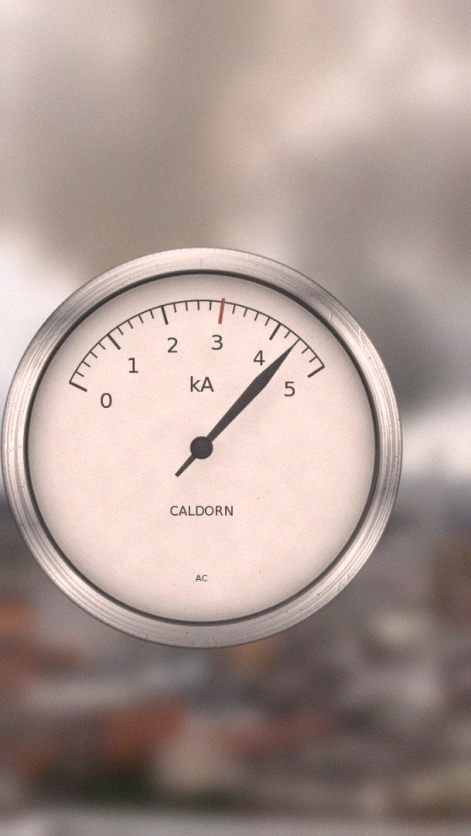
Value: 4.4 (kA)
